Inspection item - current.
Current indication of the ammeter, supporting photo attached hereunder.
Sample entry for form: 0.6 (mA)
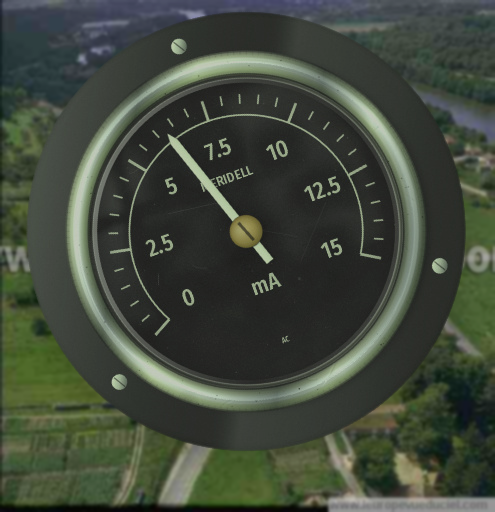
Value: 6.25 (mA)
